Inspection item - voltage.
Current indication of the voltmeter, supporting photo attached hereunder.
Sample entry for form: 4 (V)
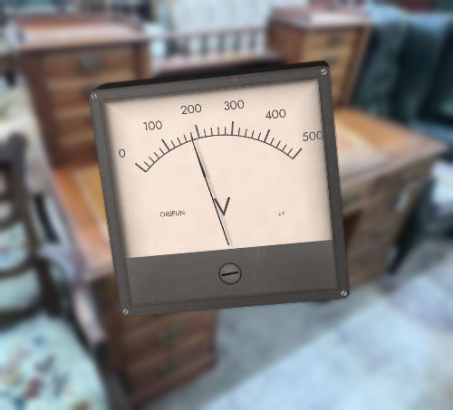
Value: 180 (V)
